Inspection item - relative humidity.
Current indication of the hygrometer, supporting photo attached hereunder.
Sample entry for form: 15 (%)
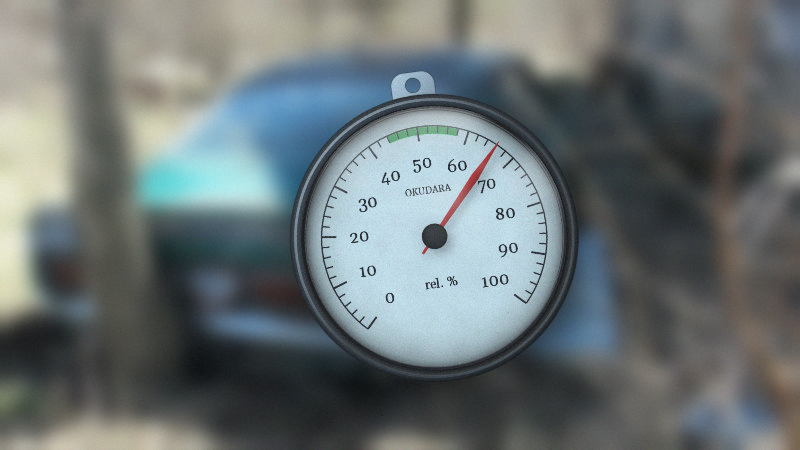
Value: 66 (%)
